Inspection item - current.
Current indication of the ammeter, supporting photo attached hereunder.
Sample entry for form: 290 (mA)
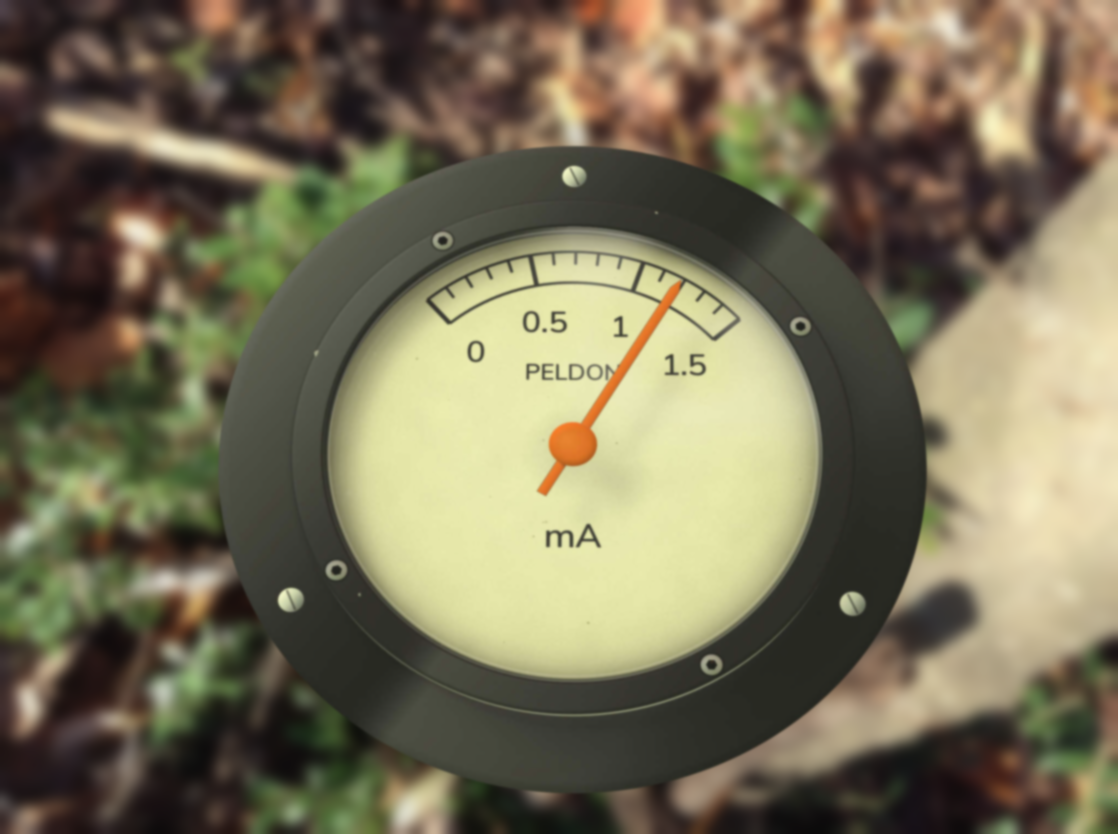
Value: 1.2 (mA)
